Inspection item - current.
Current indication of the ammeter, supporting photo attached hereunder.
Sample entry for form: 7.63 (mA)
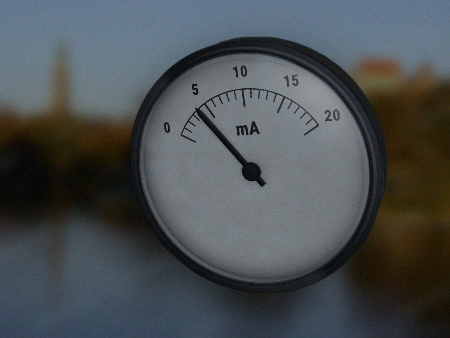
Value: 4 (mA)
